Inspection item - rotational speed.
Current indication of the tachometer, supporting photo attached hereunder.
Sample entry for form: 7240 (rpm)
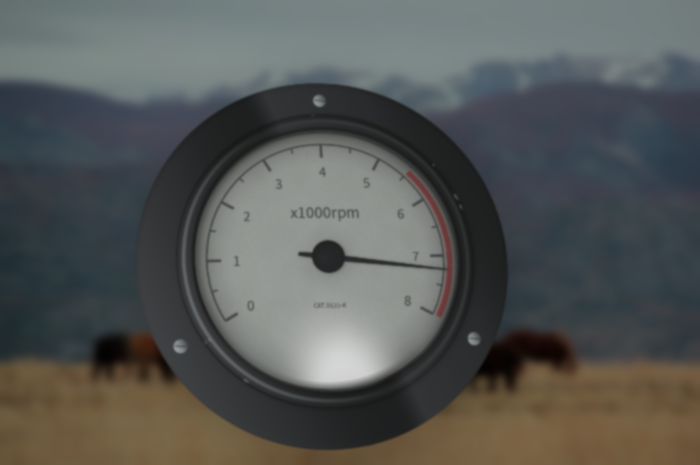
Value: 7250 (rpm)
